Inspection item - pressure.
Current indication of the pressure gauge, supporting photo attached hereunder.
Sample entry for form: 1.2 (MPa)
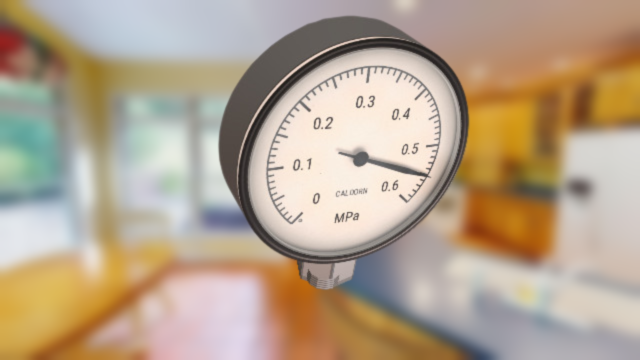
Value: 0.55 (MPa)
